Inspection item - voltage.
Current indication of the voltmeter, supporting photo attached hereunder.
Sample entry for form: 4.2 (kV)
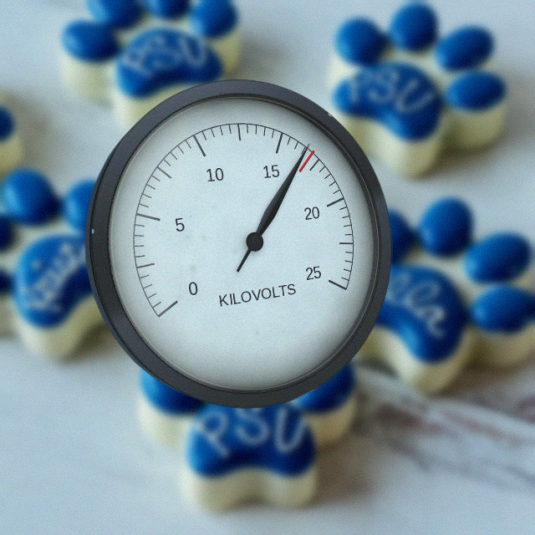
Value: 16.5 (kV)
